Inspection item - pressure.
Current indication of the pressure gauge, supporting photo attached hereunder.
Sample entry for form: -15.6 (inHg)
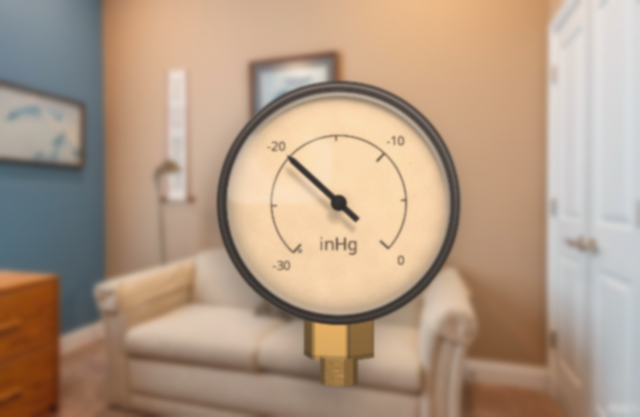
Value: -20 (inHg)
